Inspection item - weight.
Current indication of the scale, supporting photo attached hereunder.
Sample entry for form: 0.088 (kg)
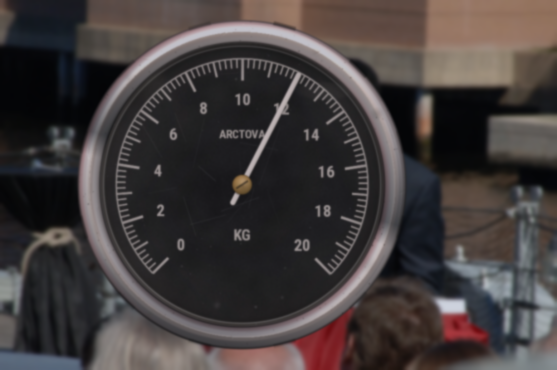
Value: 12 (kg)
